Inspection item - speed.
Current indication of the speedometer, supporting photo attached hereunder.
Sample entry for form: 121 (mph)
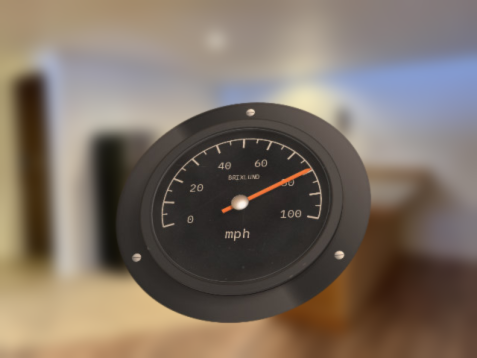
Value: 80 (mph)
